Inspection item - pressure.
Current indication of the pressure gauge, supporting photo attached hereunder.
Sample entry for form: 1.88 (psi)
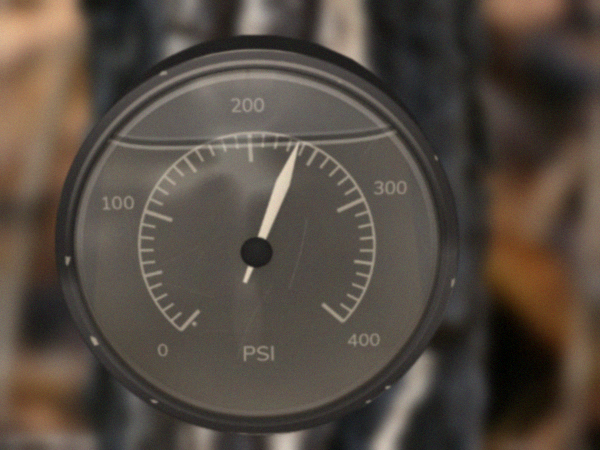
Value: 235 (psi)
